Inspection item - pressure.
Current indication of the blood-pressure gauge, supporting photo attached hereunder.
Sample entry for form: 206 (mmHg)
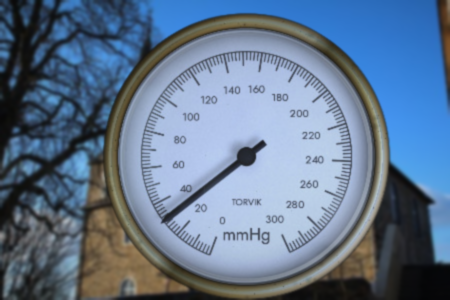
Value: 30 (mmHg)
